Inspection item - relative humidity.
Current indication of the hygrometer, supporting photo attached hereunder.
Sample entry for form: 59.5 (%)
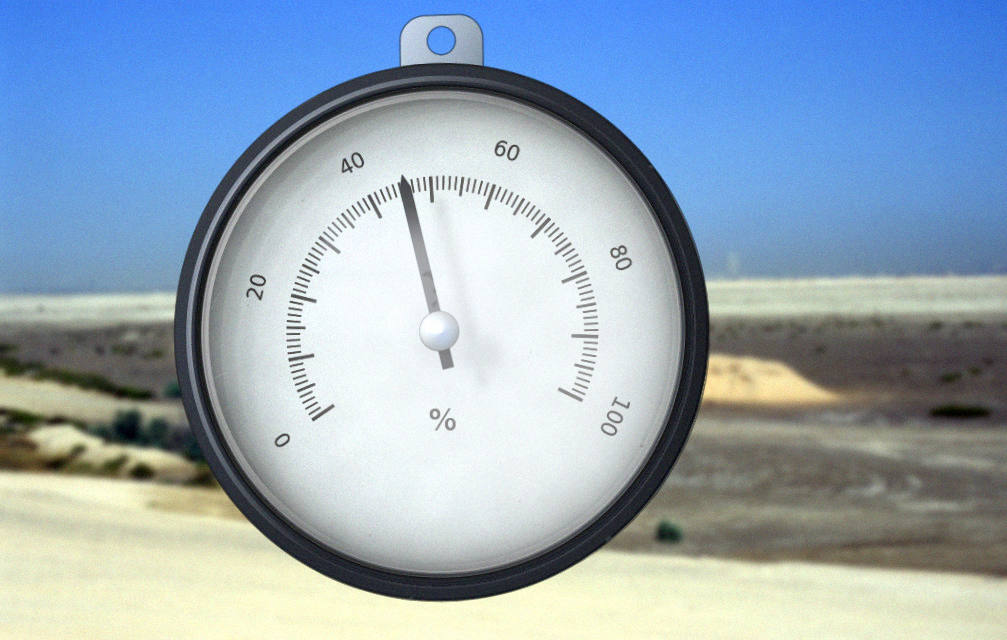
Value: 46 (%)
